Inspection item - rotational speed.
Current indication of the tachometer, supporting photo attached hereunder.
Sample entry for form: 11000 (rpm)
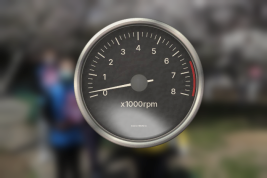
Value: 200 (rpm)
